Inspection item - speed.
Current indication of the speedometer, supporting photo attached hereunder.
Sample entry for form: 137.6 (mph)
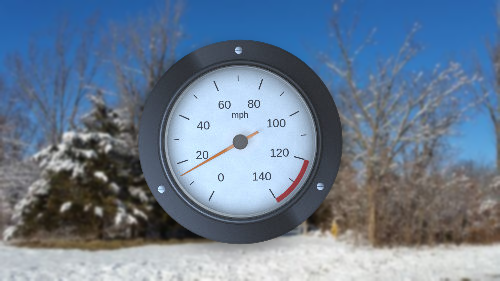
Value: 15 (mph)
